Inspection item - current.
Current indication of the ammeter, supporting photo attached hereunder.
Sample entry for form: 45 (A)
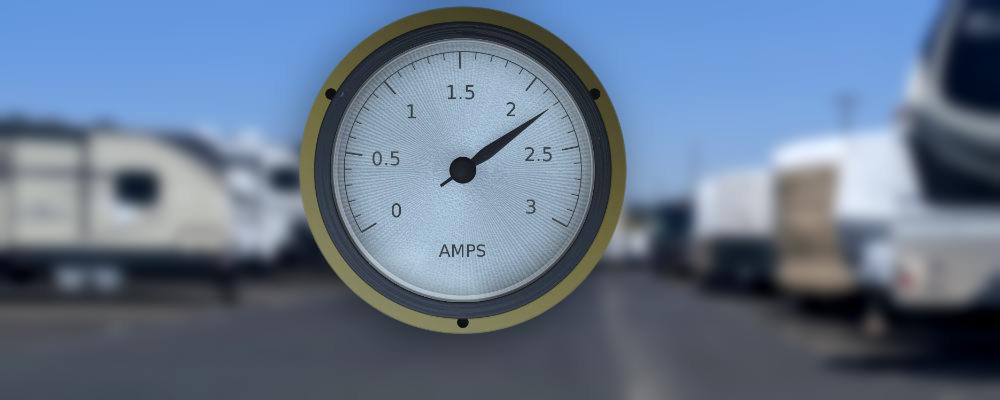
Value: 2.2 (A)
